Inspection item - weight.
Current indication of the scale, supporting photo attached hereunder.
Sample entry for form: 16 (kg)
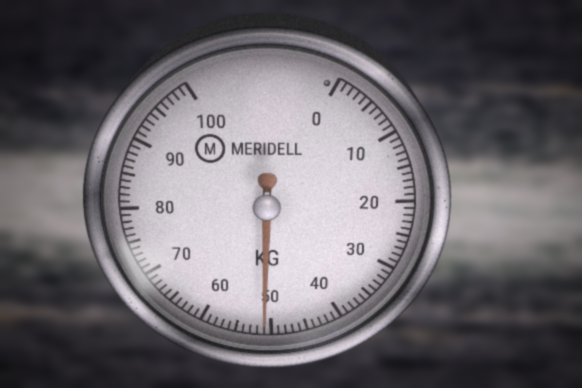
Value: 51 (kg)
